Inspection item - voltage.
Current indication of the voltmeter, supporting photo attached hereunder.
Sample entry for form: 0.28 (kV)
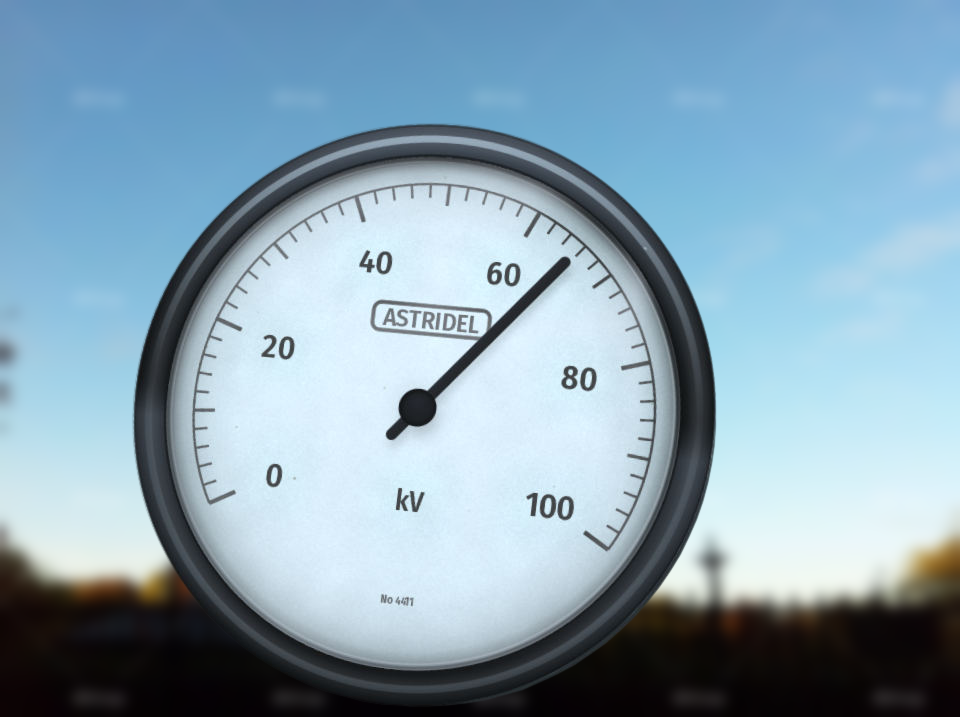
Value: 66 (kV)
